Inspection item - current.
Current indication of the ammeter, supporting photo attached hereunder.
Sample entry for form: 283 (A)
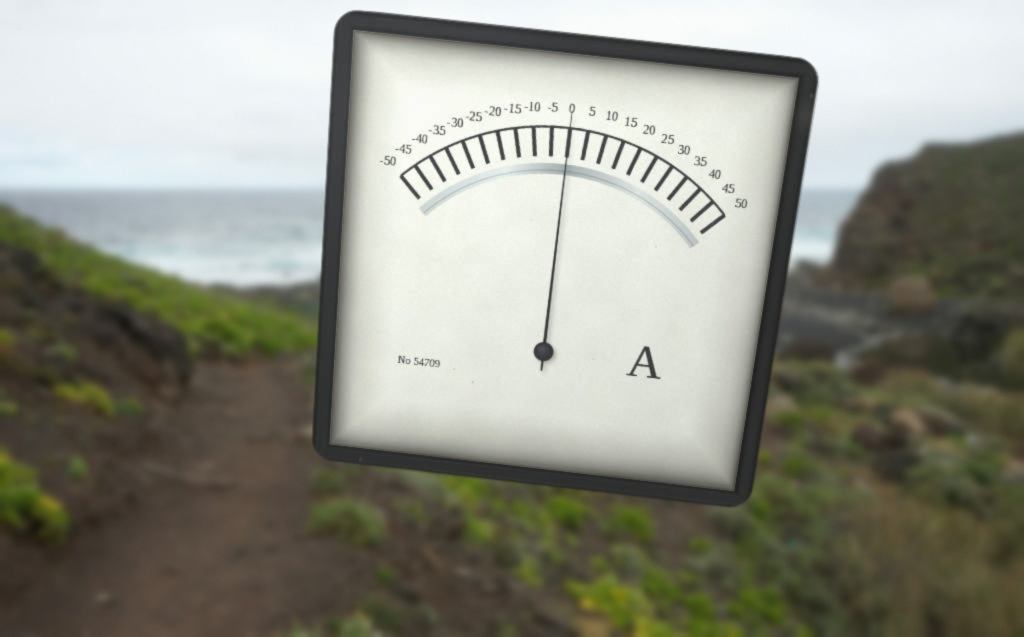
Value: 0 (A)
